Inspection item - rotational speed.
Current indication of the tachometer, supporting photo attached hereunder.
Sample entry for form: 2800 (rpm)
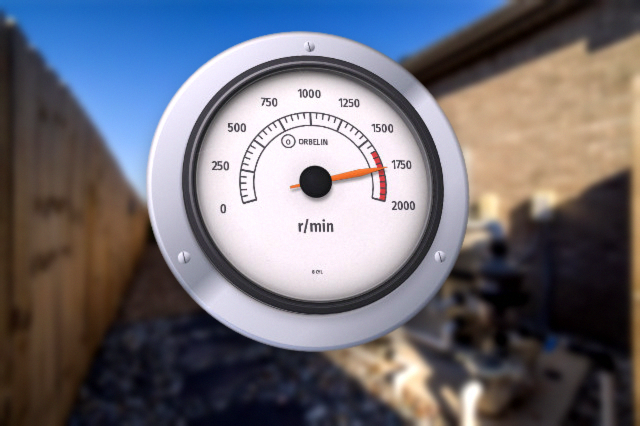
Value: 1750 (rpm)
